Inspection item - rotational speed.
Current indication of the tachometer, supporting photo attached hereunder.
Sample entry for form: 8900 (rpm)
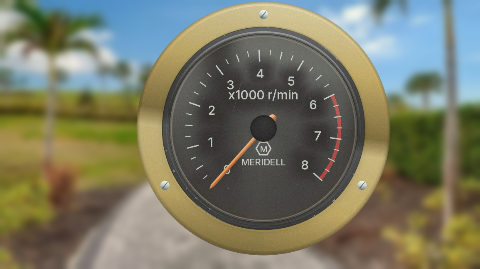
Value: 0 (rpm)
